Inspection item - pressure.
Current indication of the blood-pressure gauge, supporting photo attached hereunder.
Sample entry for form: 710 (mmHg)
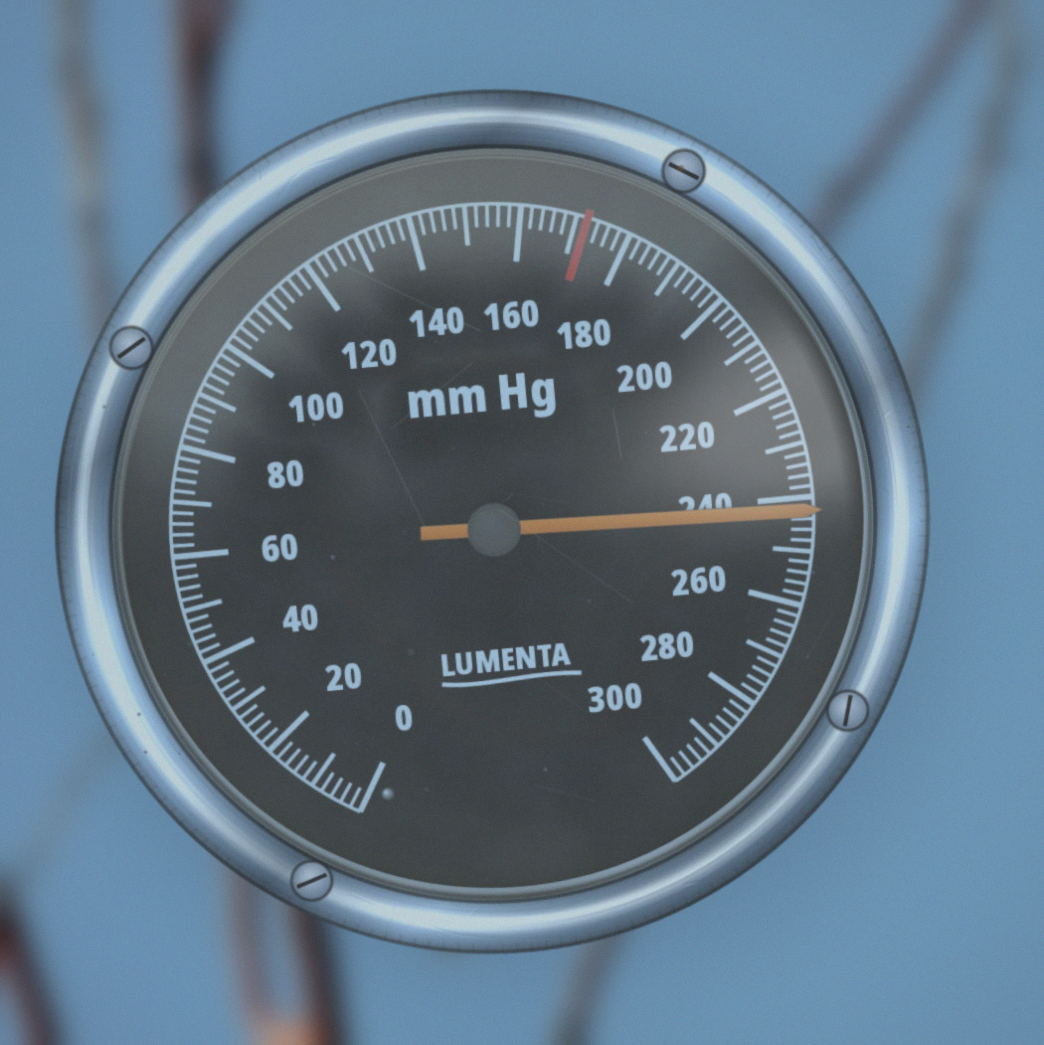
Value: 242 (mmHg)
